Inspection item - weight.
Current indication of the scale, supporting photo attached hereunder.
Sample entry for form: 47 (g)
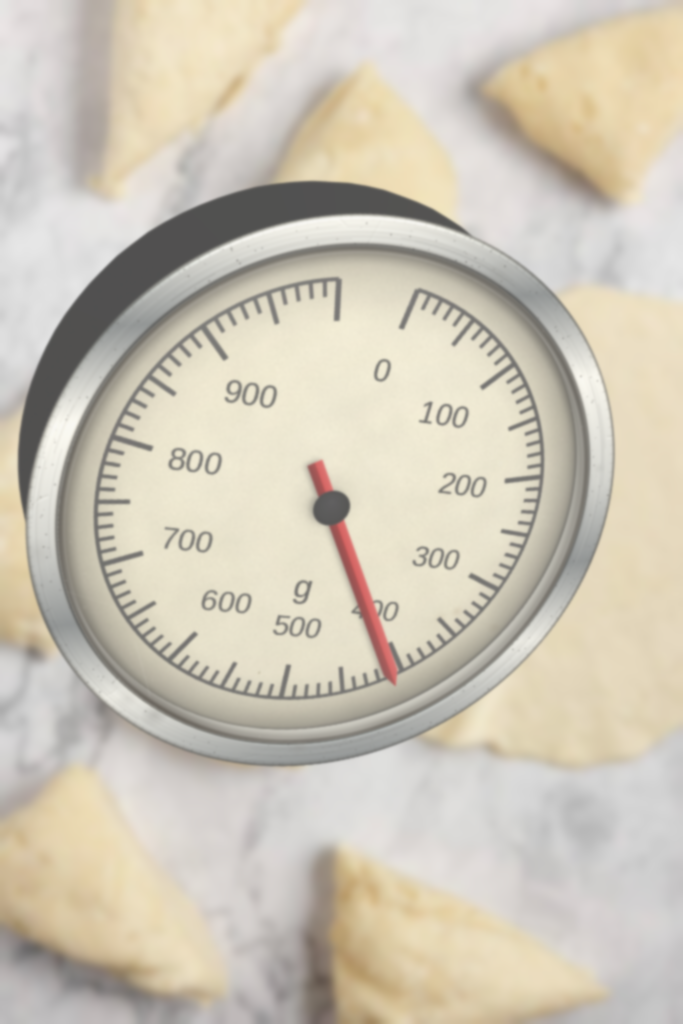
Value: 410 (g)
